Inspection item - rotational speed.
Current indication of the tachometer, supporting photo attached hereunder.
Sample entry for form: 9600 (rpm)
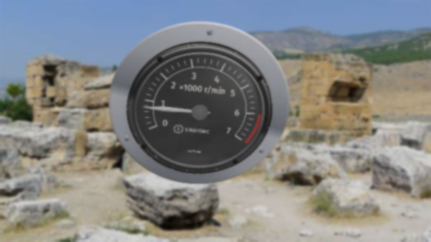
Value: 800 (rpm)
